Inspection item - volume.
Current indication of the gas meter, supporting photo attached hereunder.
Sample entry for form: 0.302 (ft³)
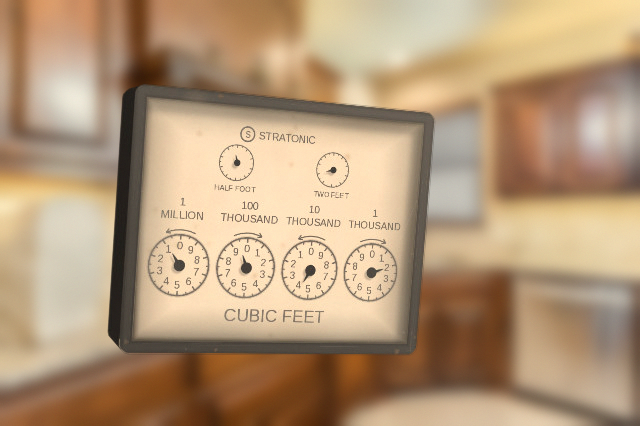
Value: 94200 (ft³)
